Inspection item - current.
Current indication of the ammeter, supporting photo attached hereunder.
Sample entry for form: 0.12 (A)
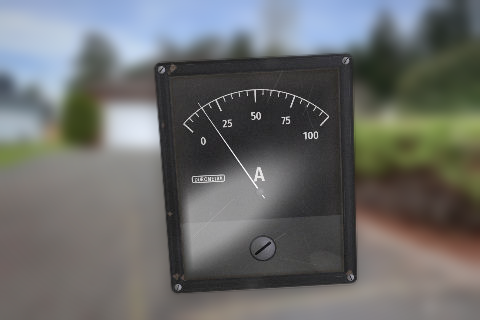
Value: 15 (A)
